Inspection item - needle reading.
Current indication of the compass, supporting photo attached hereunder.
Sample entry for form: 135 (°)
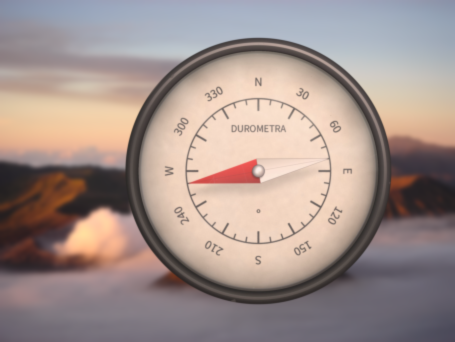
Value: 260 (°)
